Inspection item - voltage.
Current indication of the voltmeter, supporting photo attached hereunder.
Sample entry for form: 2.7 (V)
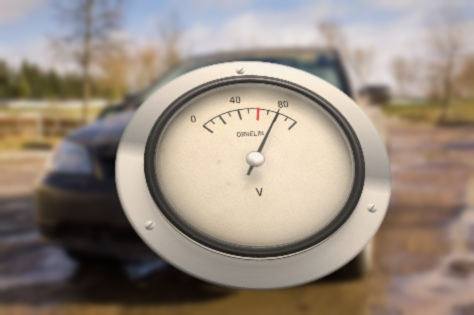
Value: 80 (V)
